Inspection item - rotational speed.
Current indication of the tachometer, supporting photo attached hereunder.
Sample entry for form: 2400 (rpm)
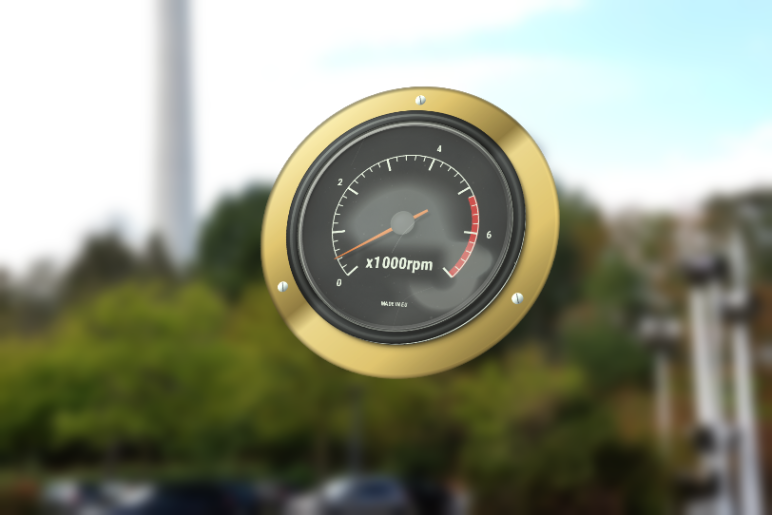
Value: 400 (rpm)
